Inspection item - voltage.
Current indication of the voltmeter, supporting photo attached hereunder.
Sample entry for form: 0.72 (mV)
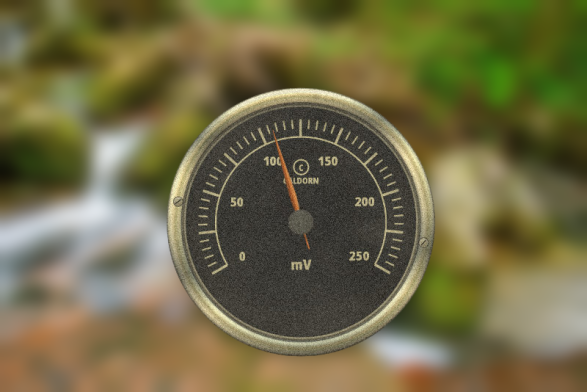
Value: 107.5 (mV)
